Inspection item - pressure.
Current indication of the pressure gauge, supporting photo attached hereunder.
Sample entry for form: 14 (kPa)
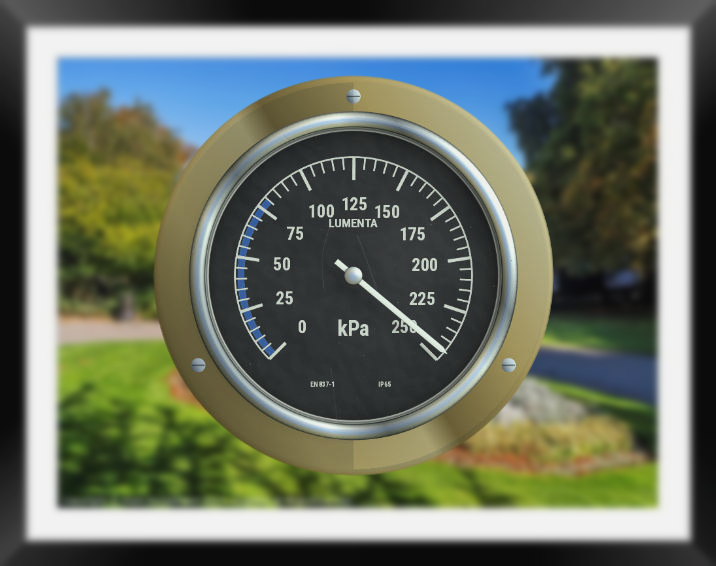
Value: 245 (kPa)
